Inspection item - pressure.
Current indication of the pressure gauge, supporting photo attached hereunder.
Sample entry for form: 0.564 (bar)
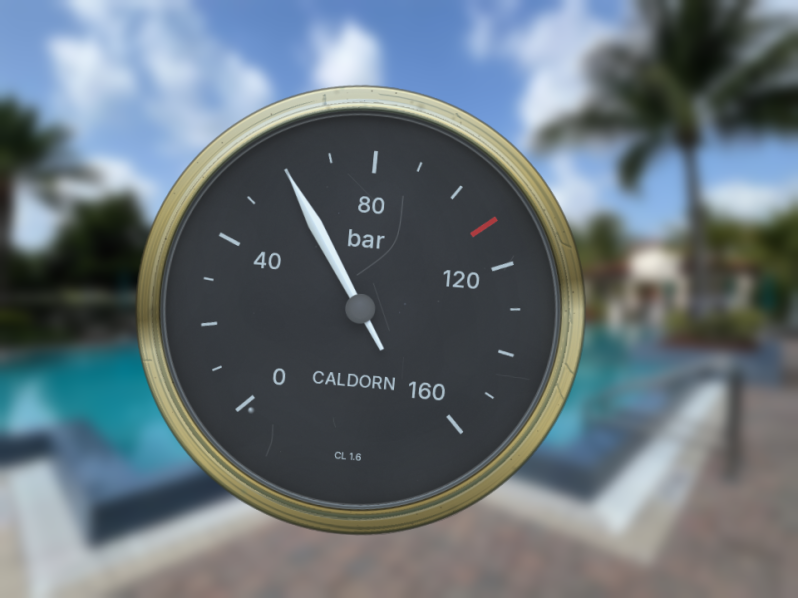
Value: 60 (bar)
